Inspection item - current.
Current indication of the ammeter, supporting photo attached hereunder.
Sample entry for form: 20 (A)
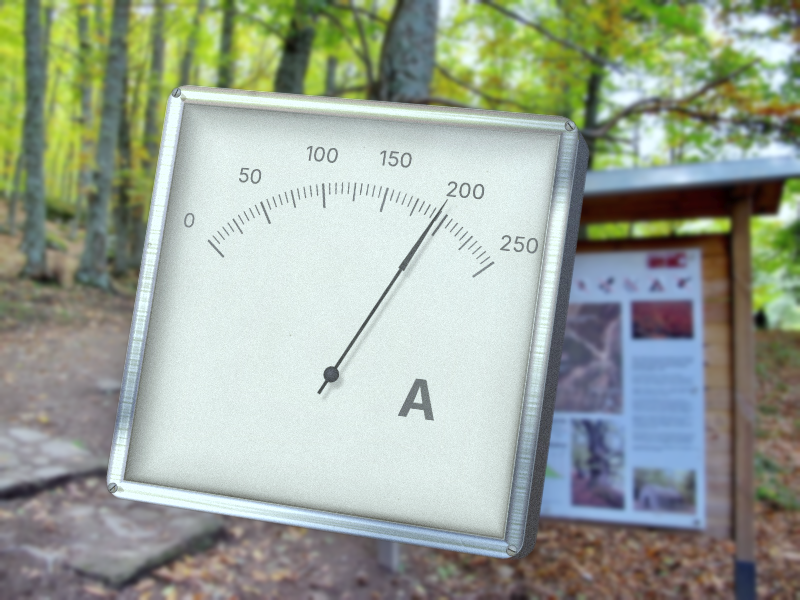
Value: 195 (A)
